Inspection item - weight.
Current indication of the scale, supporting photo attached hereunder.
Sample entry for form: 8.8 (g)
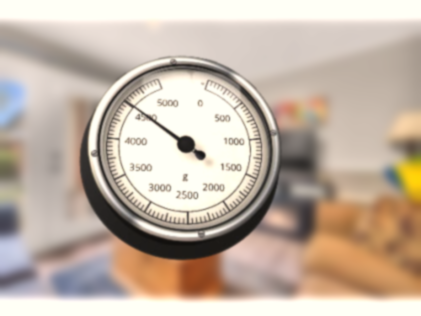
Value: 4500 (g)
